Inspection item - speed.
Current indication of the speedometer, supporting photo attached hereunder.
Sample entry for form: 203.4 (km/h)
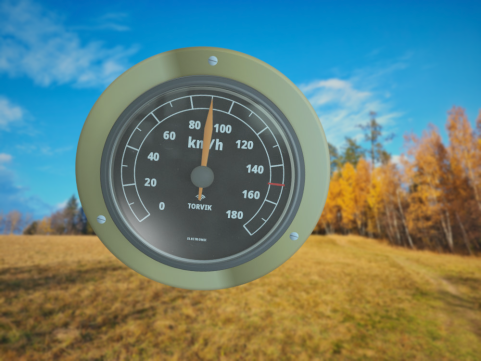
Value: 90 (km/h)
